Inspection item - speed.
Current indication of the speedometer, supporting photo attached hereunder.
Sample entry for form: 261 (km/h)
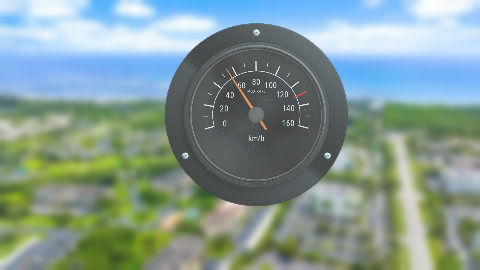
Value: 55 (km/h)
